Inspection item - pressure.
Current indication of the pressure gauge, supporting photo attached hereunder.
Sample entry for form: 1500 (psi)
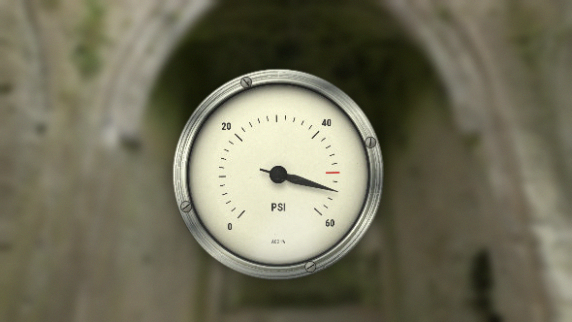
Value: 54 (psi)
